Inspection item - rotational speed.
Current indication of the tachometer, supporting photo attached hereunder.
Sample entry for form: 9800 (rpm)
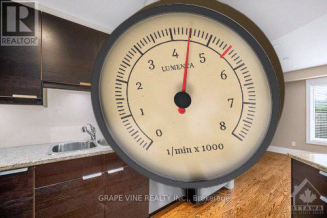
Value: 4500 (rpm)
